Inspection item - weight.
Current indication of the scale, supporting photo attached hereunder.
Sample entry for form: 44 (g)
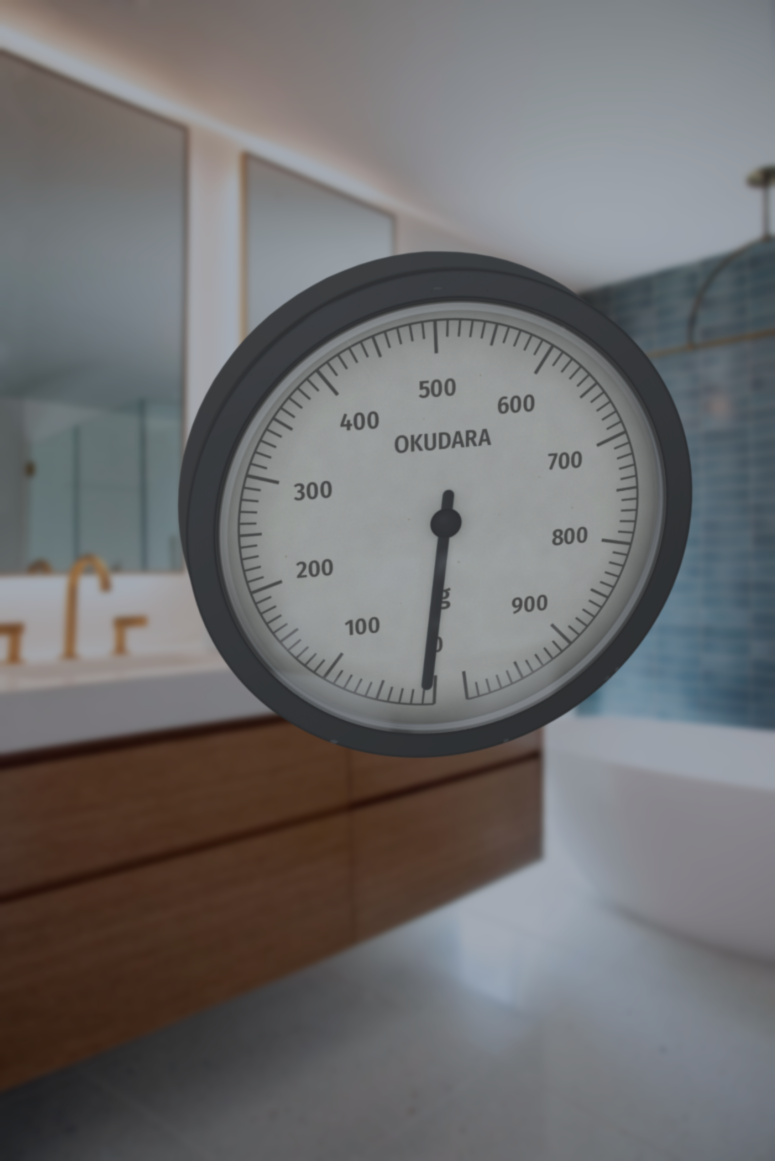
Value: 10 (g)
